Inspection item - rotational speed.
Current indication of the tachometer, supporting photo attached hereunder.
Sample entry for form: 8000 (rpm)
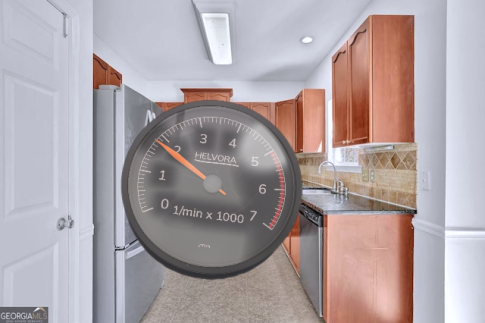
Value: 1800 (rpm)
